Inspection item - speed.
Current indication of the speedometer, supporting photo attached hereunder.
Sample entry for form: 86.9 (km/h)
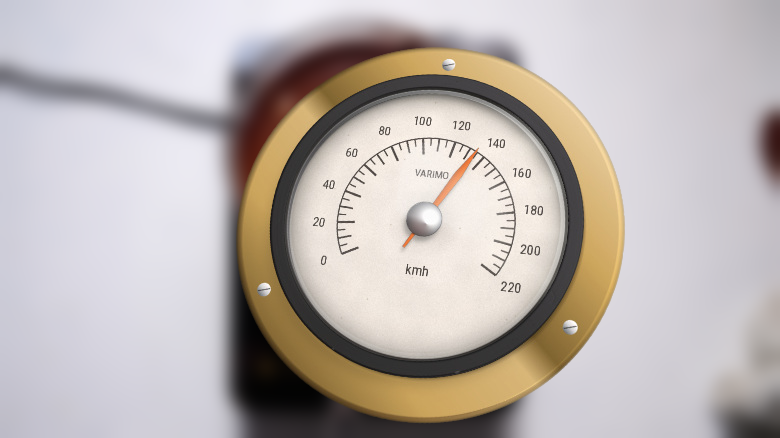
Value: 135 (km/h)
